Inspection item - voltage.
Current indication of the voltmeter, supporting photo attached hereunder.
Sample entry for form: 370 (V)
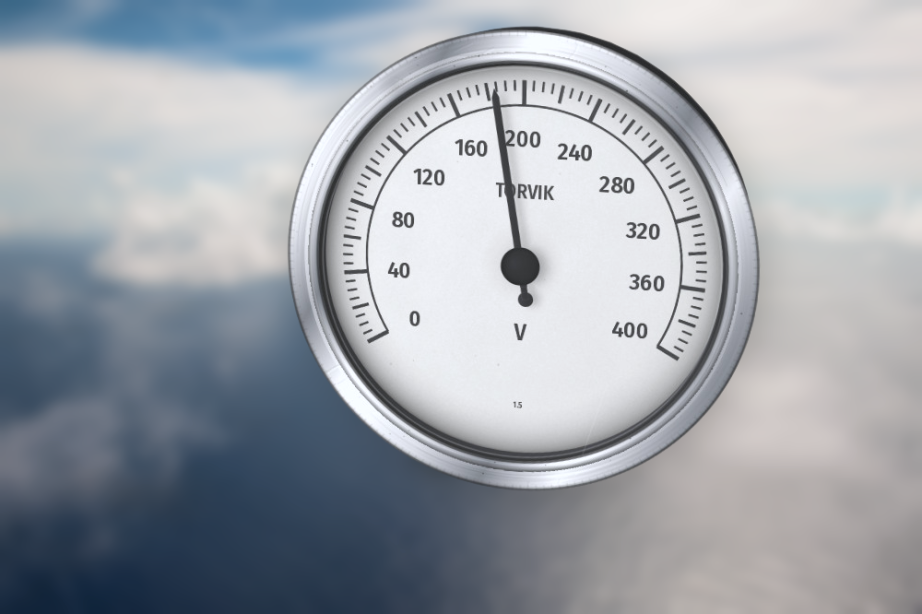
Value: 185 (V)
